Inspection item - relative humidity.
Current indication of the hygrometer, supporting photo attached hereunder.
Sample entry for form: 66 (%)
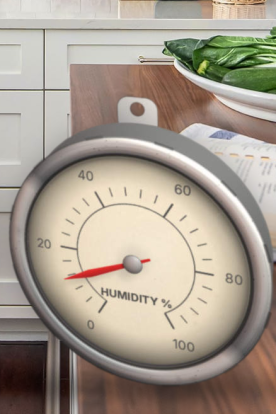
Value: 12 (%)
